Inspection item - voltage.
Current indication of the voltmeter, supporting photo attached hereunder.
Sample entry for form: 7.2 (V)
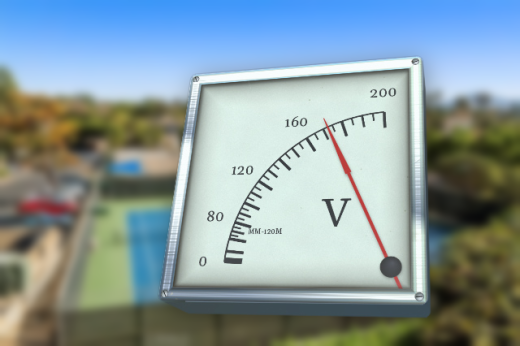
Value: 172.5 (V)
